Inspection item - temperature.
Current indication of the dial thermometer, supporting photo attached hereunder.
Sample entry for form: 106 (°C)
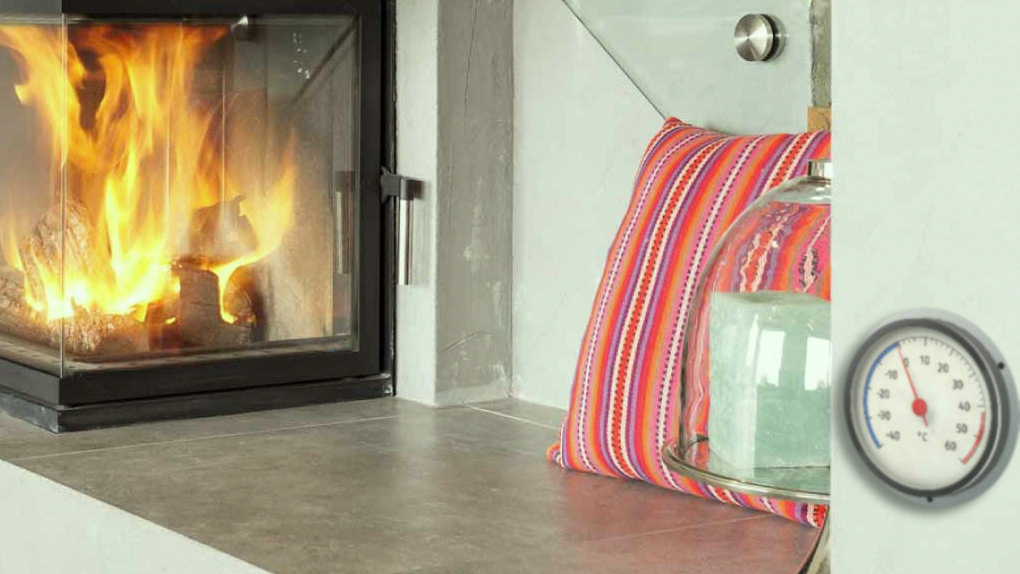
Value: 0 (°C)
